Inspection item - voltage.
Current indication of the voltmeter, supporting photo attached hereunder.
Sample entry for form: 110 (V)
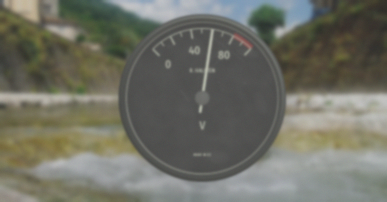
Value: 60 (V)
